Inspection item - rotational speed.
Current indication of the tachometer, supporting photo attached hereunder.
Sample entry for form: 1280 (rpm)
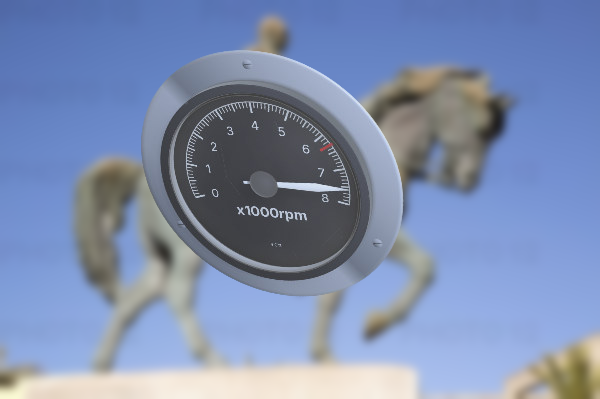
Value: 7500 (rpm)
